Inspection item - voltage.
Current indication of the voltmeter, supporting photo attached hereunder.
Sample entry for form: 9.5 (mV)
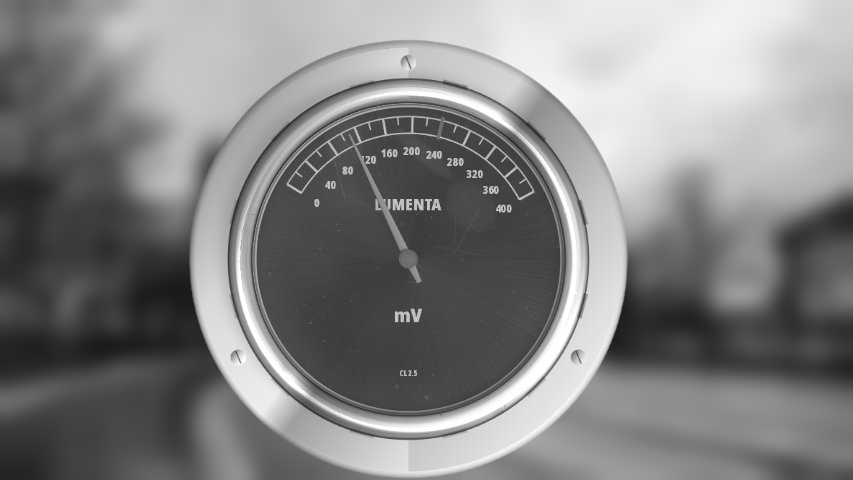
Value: 110 (mV)
